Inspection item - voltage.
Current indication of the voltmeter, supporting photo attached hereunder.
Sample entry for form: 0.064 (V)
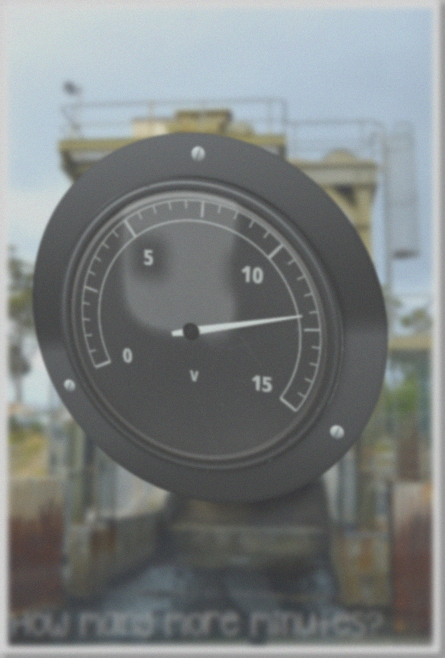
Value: 12 (V)
